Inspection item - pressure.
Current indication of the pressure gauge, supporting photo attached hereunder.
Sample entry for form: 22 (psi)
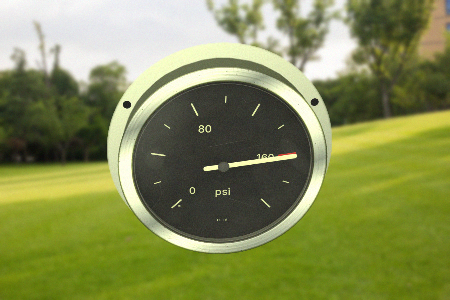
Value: 160 (psi)
